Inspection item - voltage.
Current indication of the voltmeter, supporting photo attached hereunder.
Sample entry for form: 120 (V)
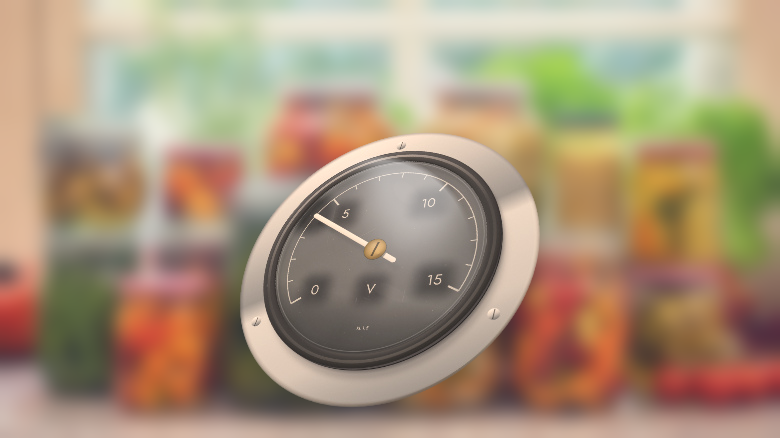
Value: 4 (V)
